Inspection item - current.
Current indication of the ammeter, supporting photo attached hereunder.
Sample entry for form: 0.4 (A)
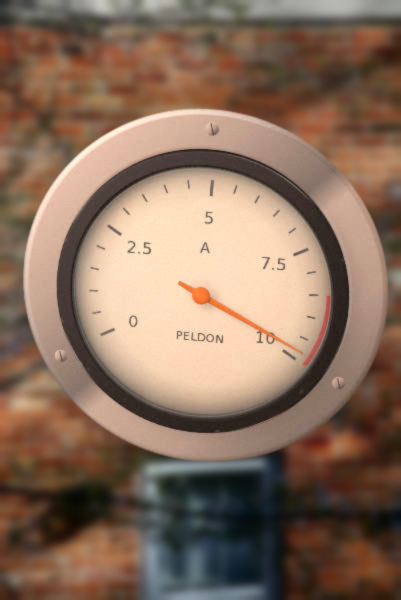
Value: 9.75 (A)
